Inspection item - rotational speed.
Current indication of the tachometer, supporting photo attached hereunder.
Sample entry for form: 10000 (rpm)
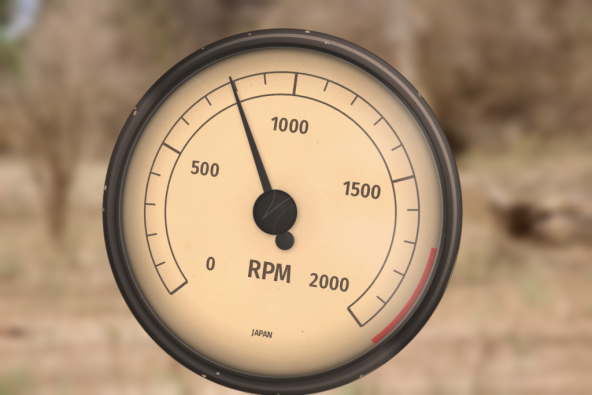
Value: 800 (rpm)
